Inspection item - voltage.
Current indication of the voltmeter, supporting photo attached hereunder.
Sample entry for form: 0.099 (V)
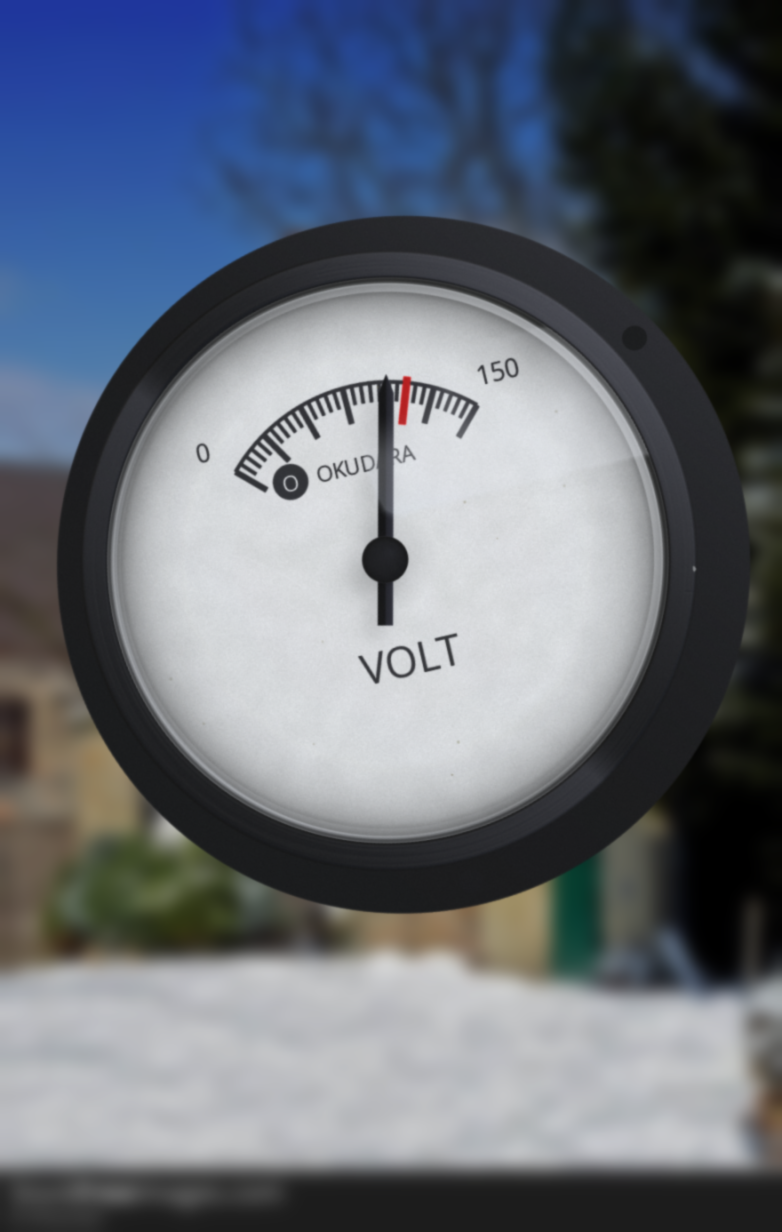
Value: 100 (V)
